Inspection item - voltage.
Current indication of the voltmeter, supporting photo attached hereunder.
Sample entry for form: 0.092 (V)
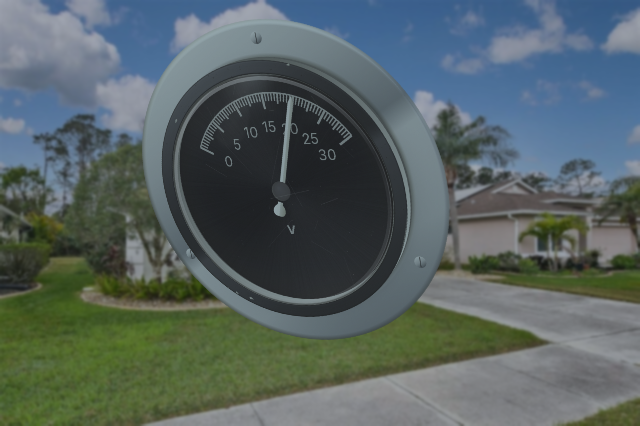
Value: 20 (V)
